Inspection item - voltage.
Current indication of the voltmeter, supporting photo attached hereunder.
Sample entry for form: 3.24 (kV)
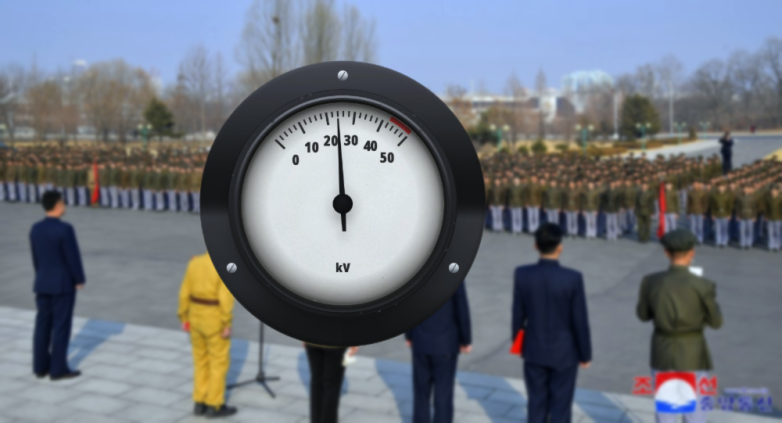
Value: 24 (kV)
